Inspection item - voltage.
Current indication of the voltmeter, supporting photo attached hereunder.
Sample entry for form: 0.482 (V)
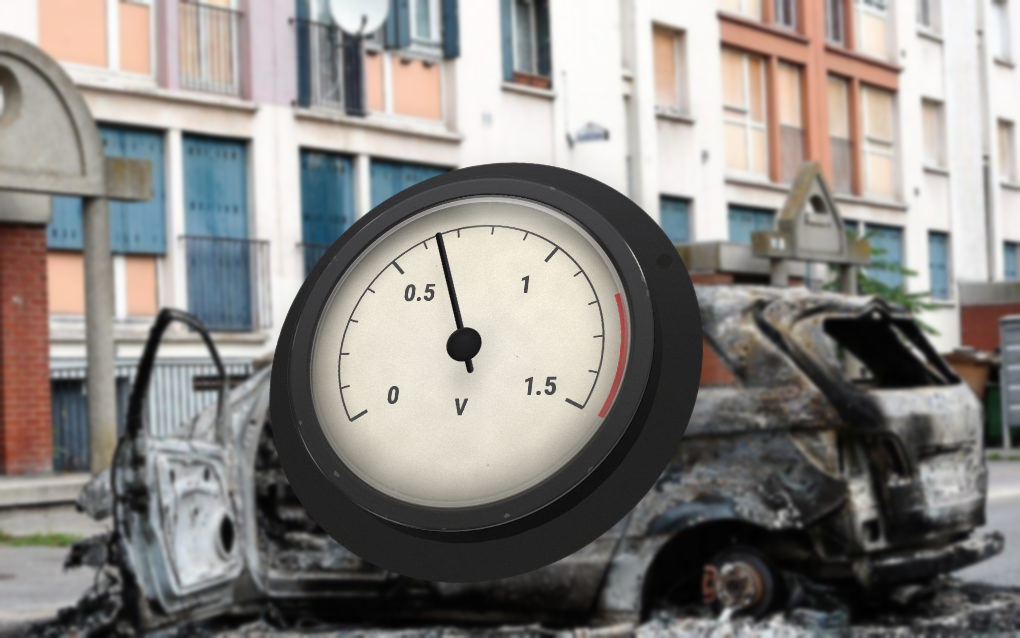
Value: 0.65 (V)
